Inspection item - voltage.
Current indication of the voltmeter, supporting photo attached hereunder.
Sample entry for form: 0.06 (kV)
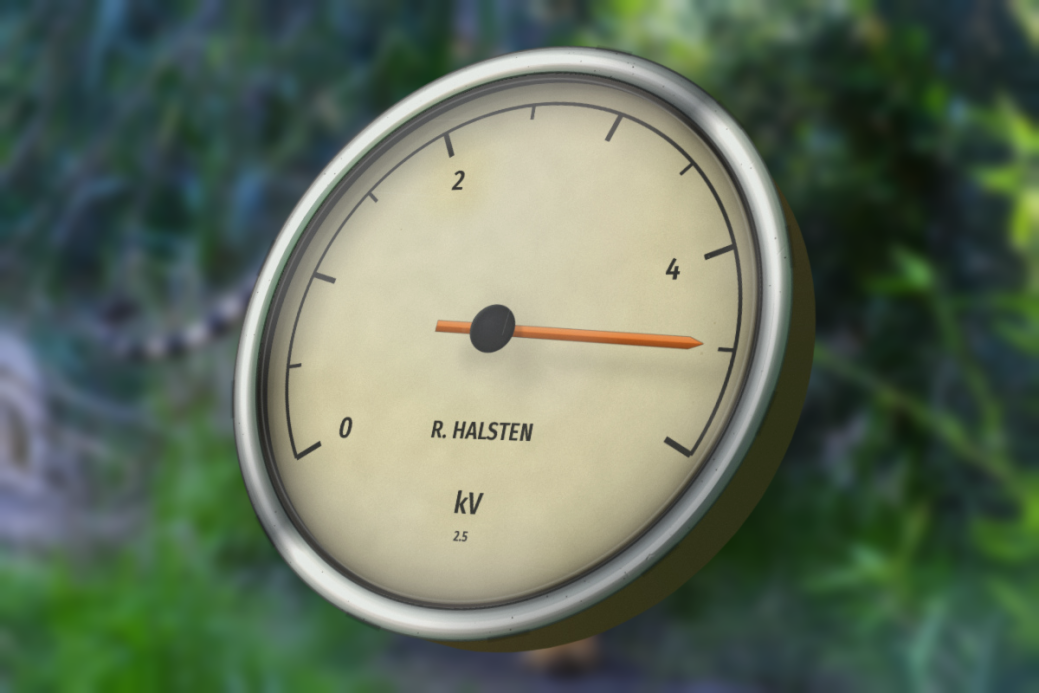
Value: 4.5 (kV)
